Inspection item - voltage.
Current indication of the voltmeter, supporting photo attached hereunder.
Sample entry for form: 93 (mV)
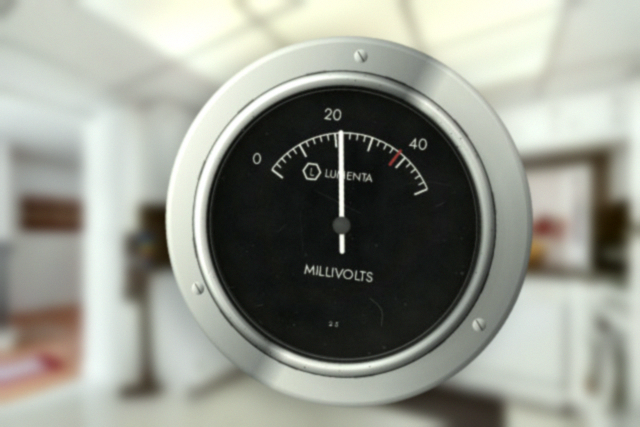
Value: 22 (mV)
